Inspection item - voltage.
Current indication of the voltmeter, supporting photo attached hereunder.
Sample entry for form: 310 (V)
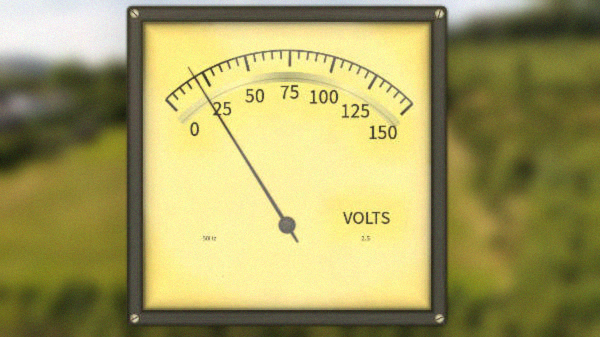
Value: 20 (V)
